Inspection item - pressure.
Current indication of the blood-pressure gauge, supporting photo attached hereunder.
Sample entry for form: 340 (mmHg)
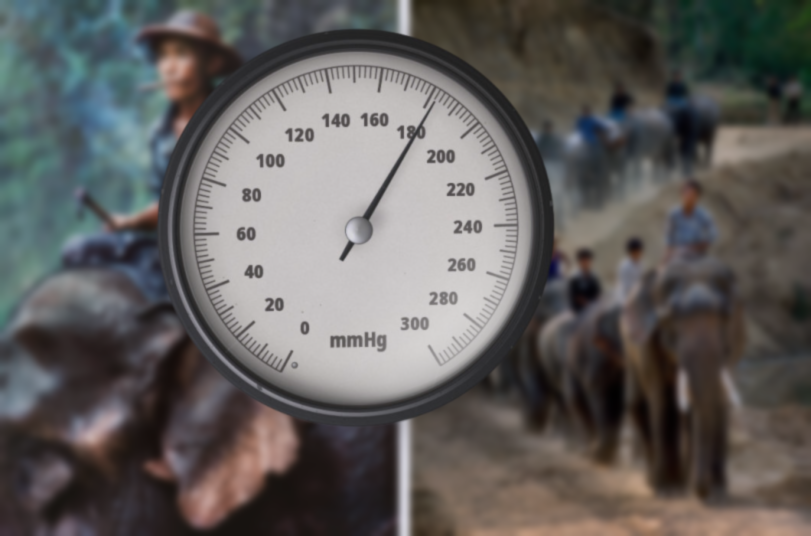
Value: 182 (mmHg)
